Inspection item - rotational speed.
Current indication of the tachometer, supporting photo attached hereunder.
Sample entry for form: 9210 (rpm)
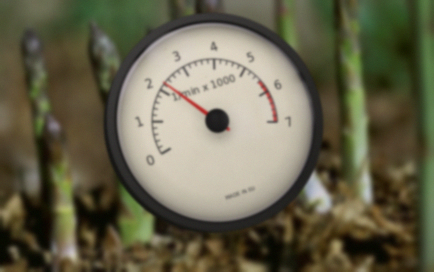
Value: 2200 (rpm)
